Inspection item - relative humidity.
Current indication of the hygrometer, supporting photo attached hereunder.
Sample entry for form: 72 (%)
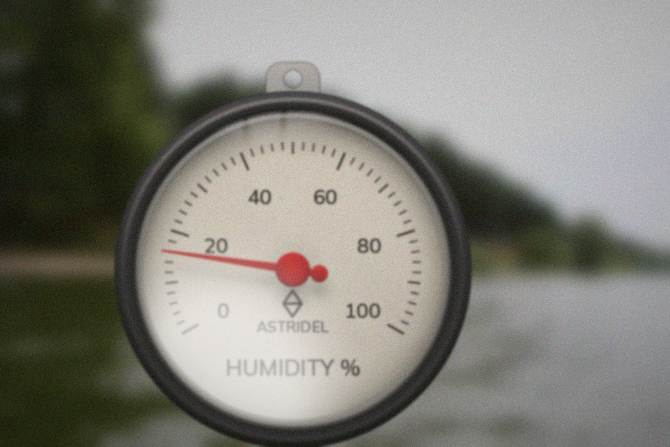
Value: 16 (%)
